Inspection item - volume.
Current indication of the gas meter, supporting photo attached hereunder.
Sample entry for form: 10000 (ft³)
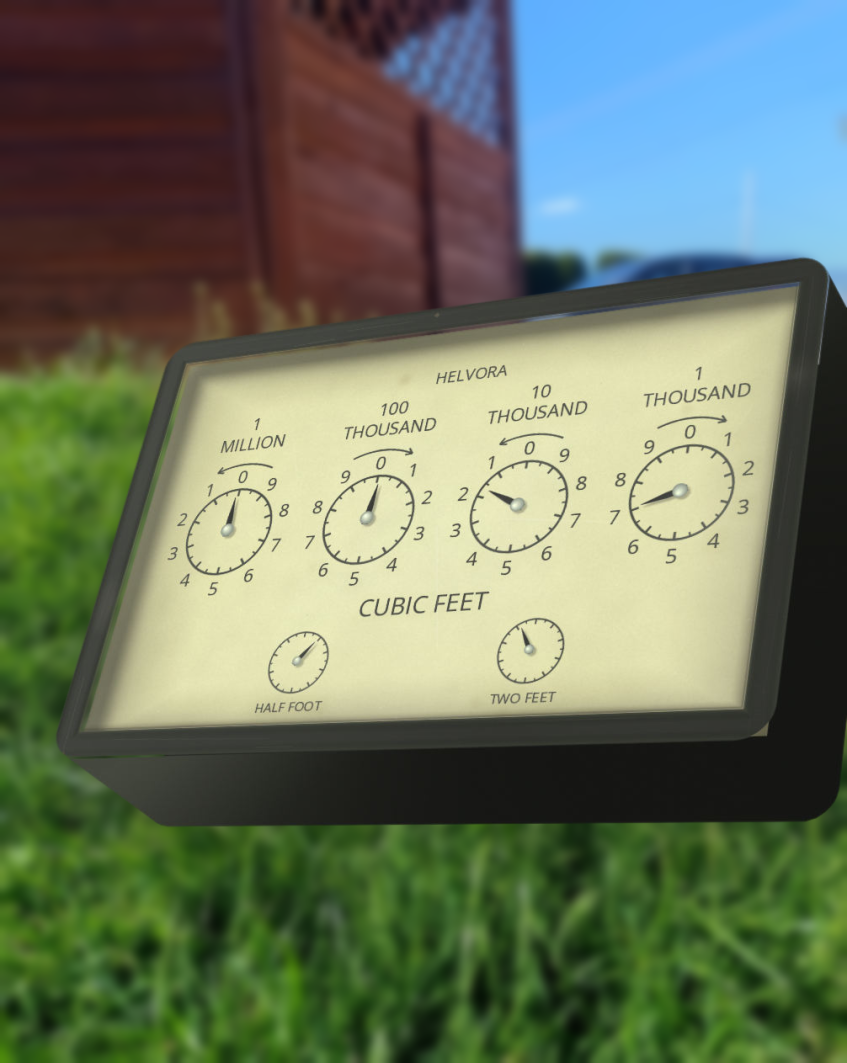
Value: 1700 (ft³)
